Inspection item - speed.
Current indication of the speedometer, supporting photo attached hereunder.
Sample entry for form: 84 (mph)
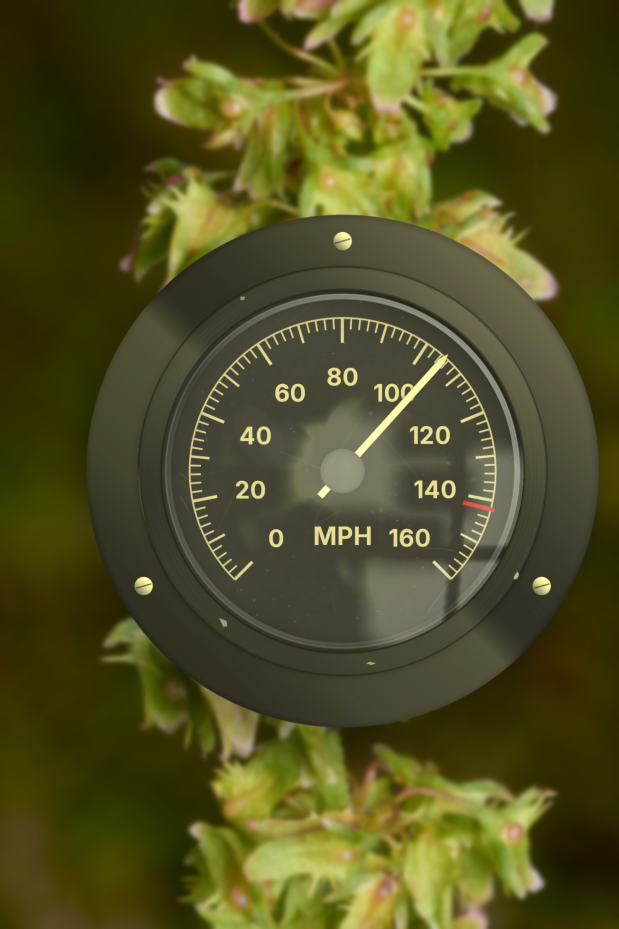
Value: 105 (mph)
